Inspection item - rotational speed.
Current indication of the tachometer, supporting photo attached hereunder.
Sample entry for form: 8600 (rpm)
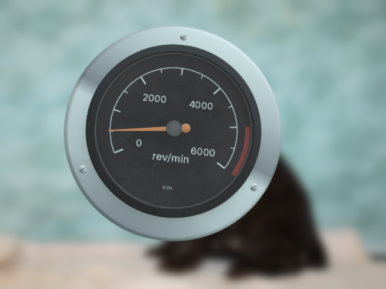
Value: 500 (rpm)
